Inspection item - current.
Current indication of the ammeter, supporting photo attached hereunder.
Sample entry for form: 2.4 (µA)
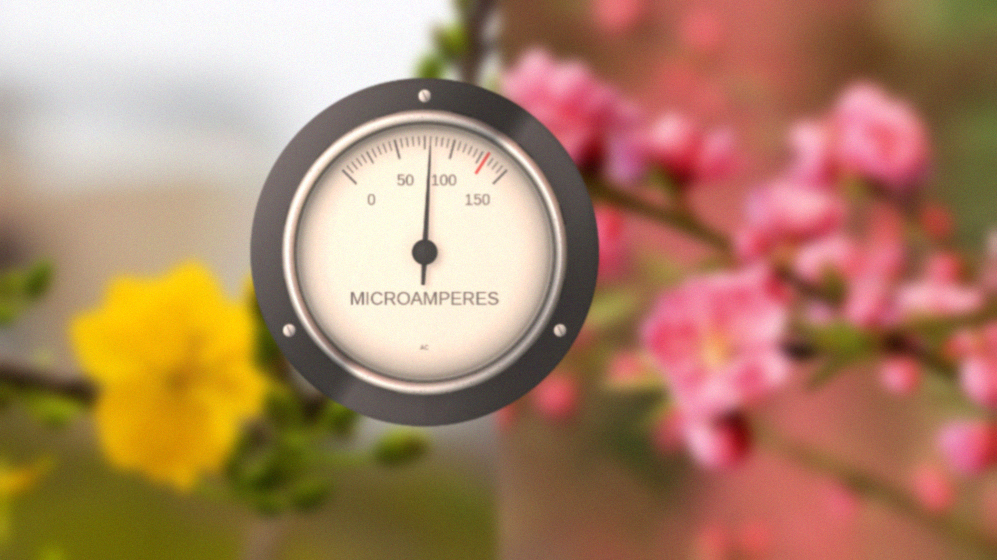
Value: 80 (µA)
